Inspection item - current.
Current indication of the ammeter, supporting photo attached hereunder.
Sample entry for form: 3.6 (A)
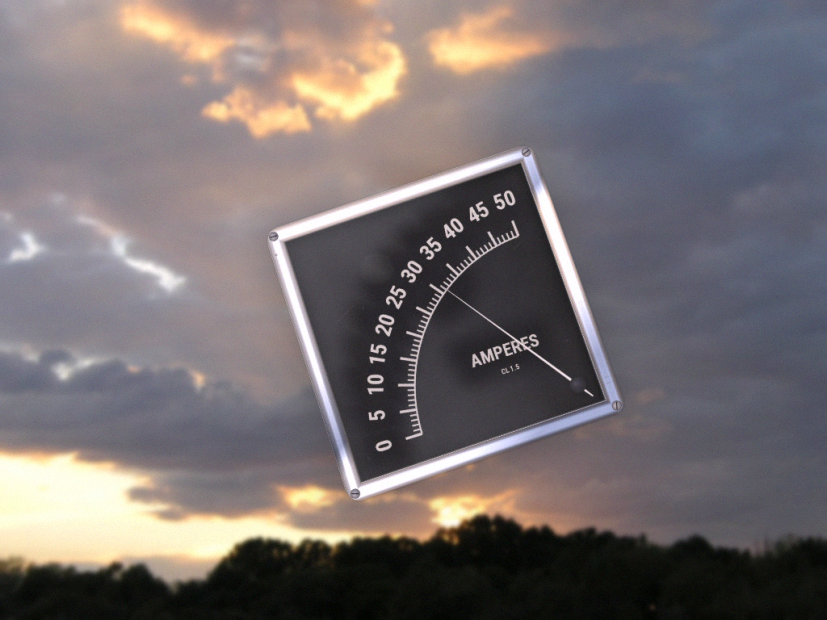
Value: 31 (A)
